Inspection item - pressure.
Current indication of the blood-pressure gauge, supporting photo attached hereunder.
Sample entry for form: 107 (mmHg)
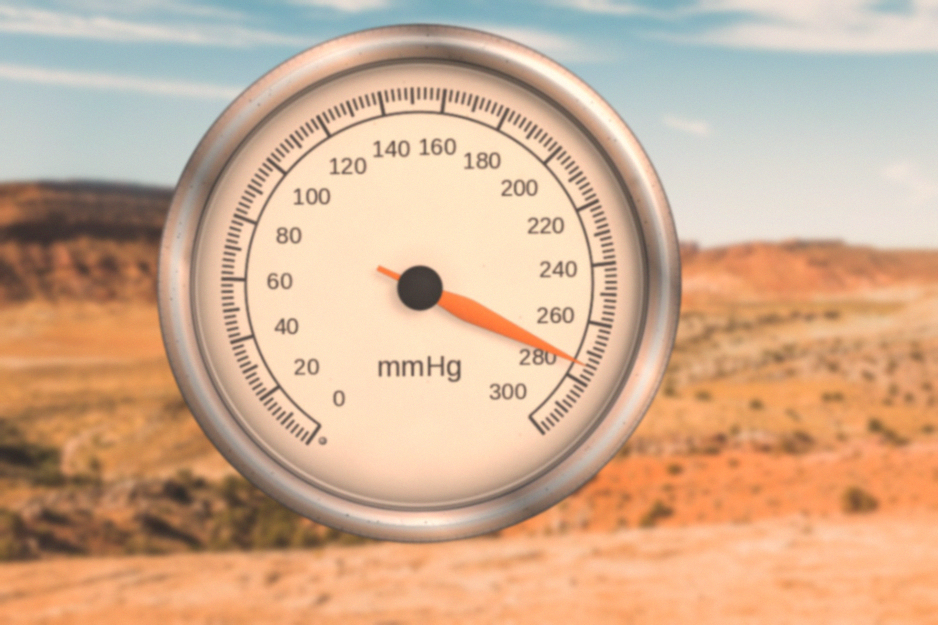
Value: 274 (mmHg)
